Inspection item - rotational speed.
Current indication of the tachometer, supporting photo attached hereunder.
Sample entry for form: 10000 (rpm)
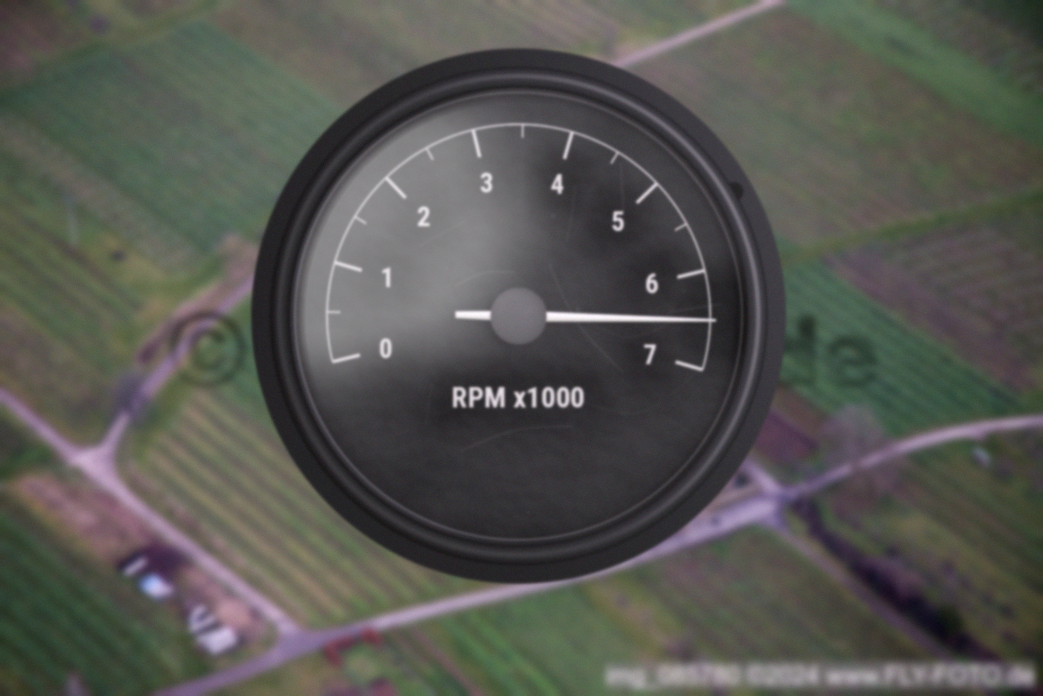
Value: 6500 (rpm)
